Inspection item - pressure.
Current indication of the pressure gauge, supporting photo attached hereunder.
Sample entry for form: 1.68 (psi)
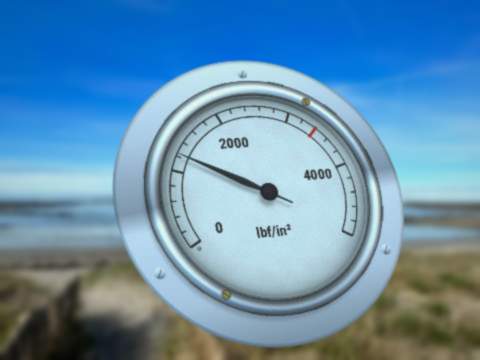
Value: 1200 (psi)
